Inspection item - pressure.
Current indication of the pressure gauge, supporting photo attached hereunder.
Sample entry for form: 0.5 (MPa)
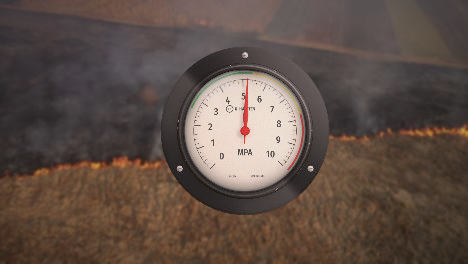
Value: 5.2 (MPa)
